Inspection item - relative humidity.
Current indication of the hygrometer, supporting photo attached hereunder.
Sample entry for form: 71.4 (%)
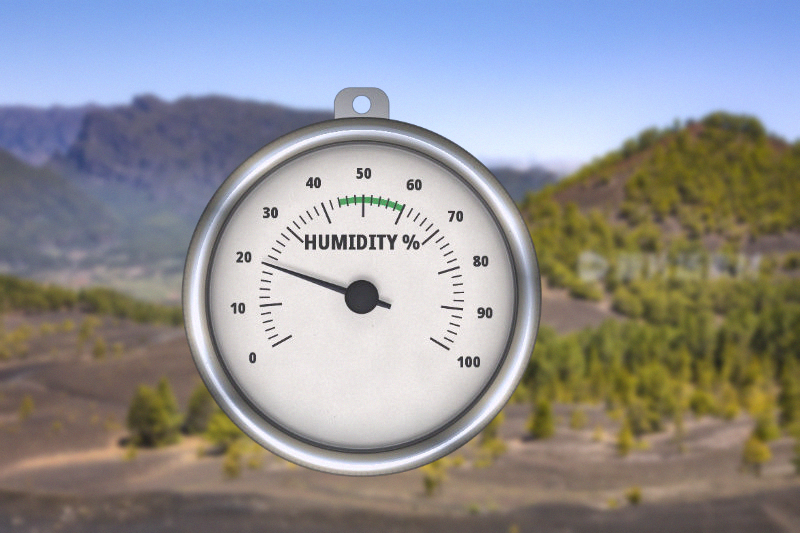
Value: 20 (%)
